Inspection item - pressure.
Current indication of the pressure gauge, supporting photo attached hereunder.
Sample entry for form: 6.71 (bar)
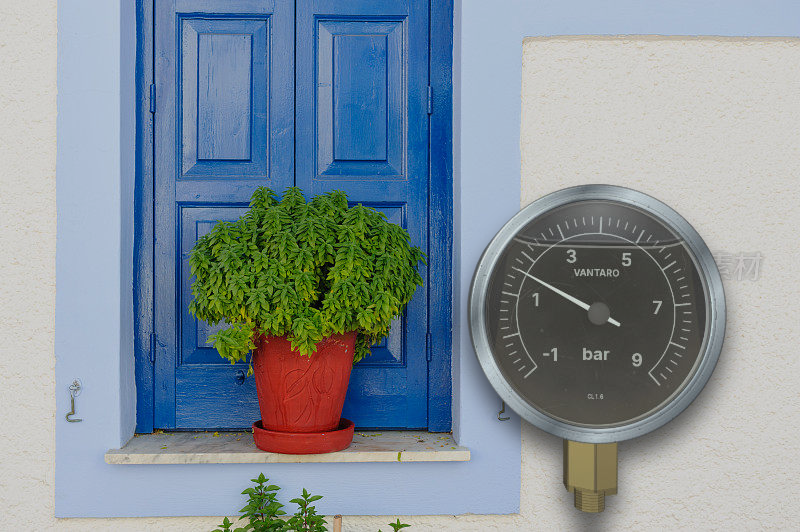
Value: 1.6 (bar)
